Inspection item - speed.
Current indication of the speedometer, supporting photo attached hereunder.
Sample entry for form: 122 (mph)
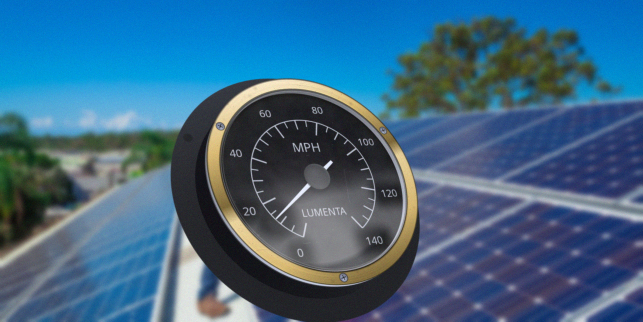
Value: 12.5 (mph)
